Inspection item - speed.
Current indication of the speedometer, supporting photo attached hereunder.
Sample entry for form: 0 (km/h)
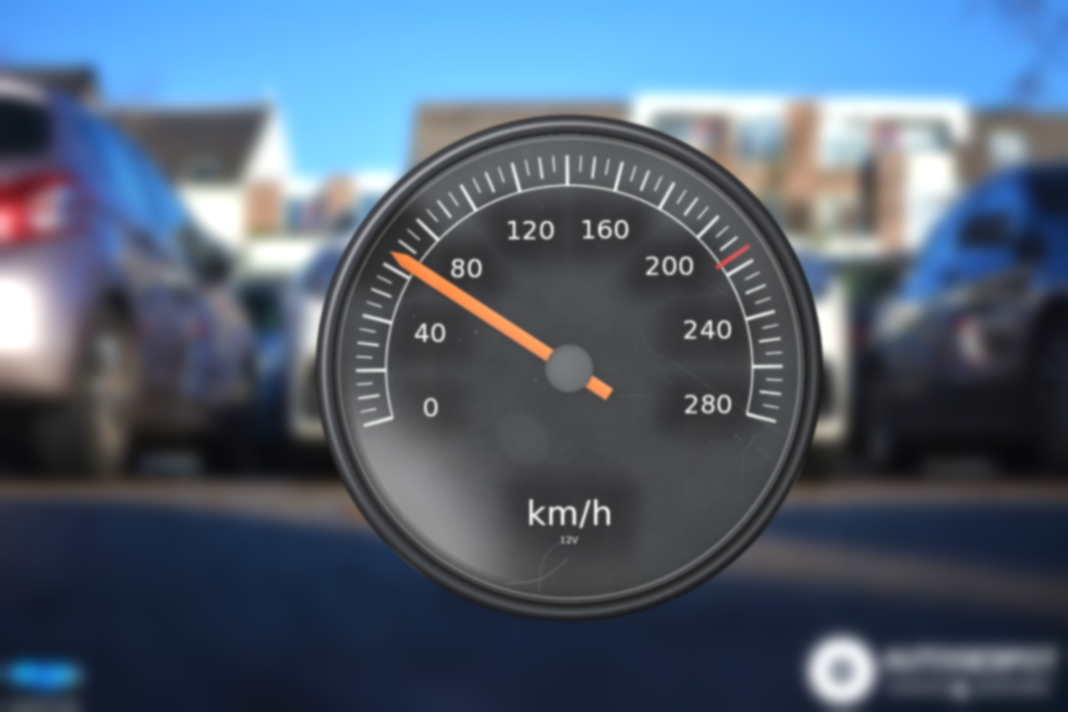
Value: 65 (km/h)
